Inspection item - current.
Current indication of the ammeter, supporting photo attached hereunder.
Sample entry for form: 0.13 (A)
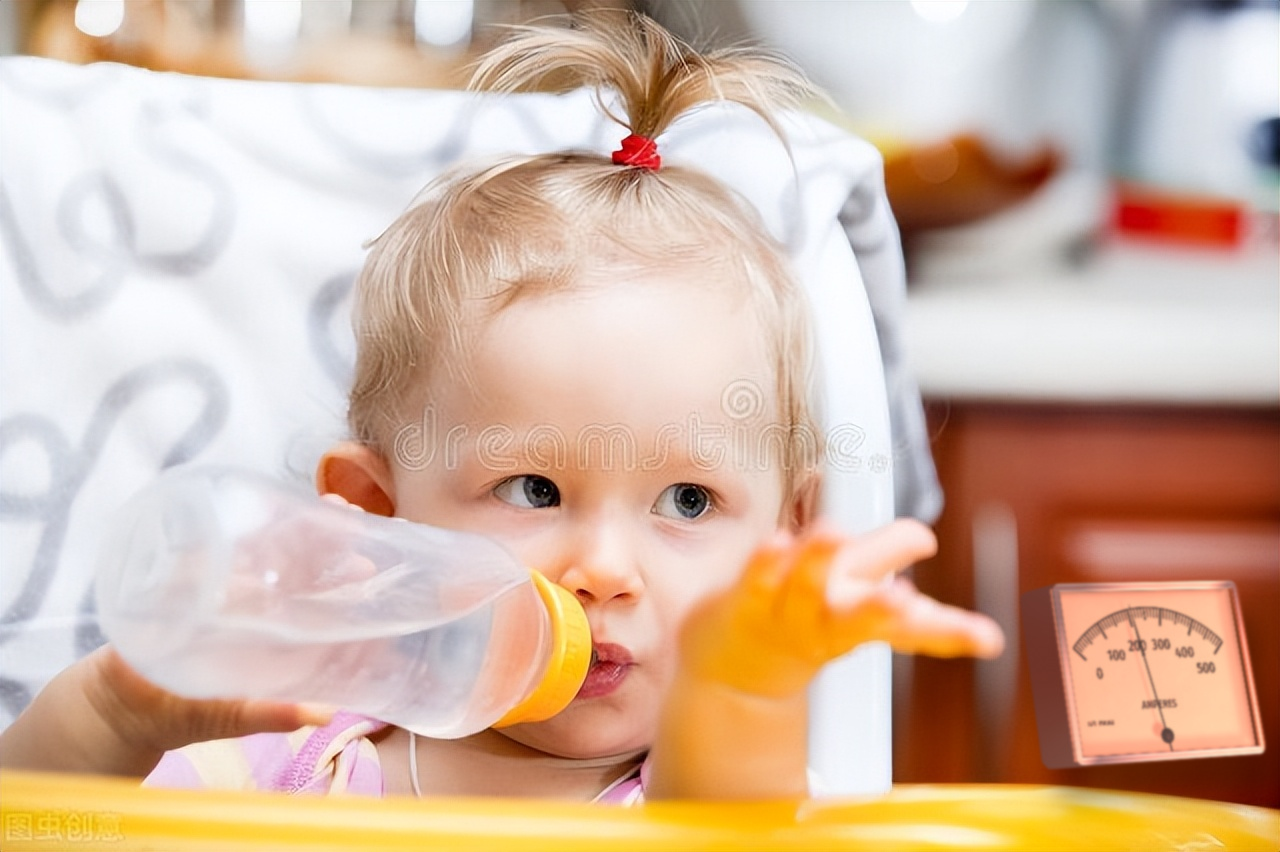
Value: 200 (A)
